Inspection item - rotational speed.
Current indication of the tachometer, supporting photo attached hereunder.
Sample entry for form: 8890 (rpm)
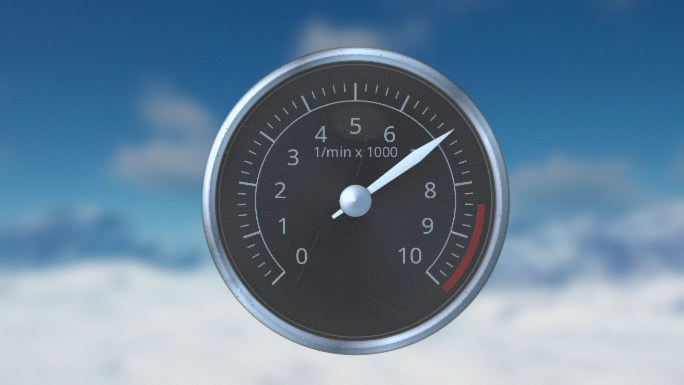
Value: 7000 (rpm)
